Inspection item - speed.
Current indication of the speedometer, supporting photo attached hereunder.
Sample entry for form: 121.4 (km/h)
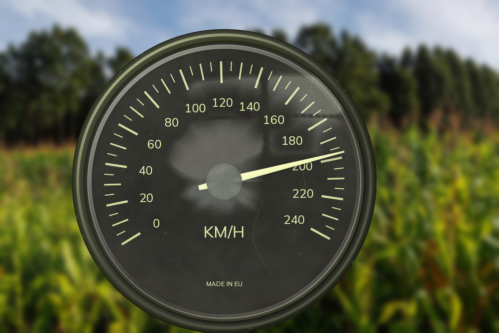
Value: 197.5 (km/h)
